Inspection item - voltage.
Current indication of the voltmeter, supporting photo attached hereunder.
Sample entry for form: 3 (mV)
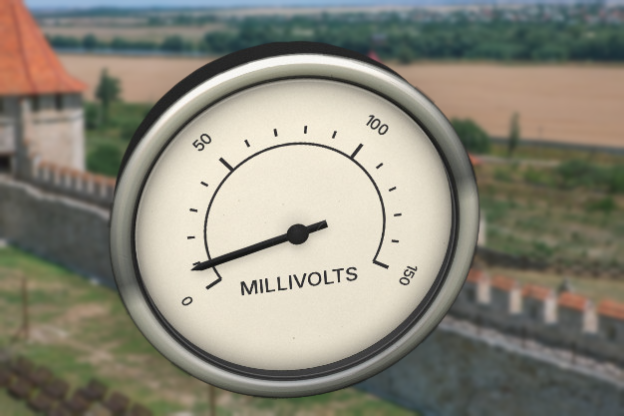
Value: 10 (mV)
